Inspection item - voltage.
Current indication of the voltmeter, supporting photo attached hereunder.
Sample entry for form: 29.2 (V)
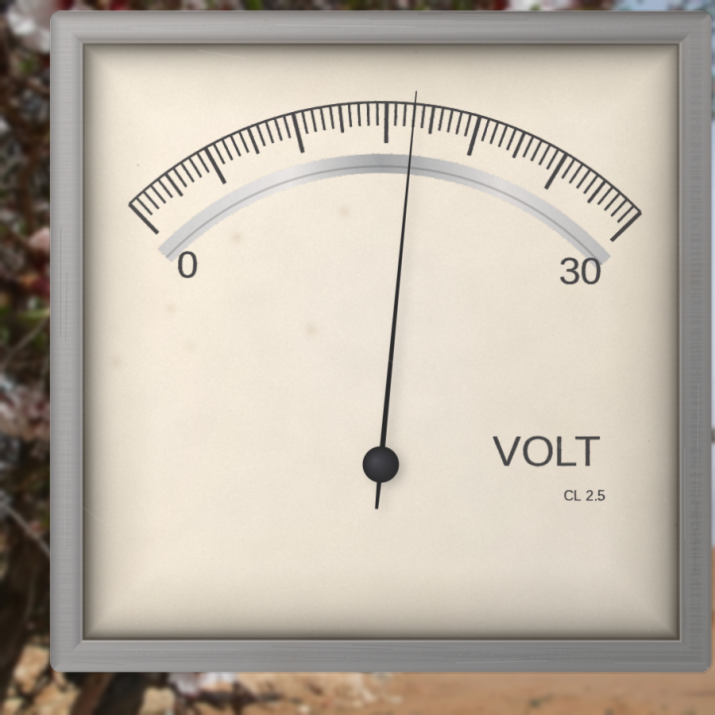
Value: 16.5 (V)
